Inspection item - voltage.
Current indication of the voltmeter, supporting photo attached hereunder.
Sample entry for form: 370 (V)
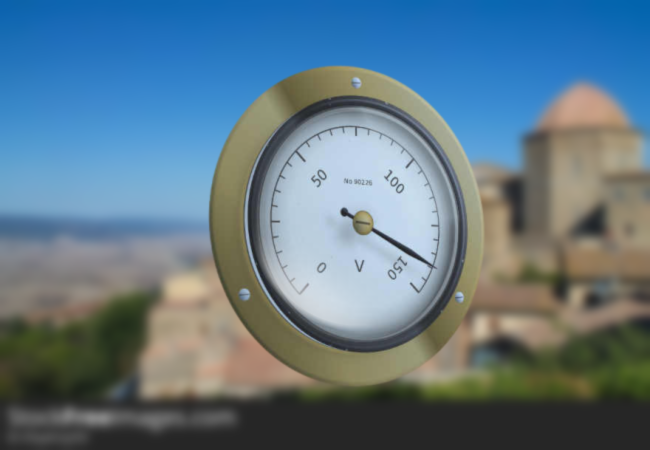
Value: 140 (V)
